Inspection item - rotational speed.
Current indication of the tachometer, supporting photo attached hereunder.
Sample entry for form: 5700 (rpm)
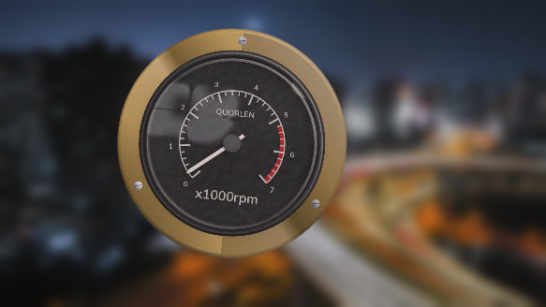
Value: 200 (rpm)
